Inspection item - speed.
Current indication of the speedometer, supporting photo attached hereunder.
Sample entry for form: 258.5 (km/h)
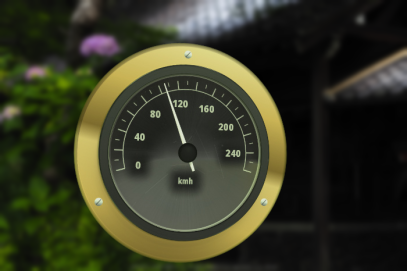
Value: 105 (km/h)
